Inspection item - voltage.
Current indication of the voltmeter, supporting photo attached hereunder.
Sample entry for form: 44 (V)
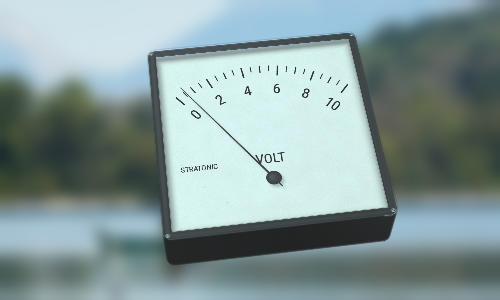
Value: 0.5 (V)
